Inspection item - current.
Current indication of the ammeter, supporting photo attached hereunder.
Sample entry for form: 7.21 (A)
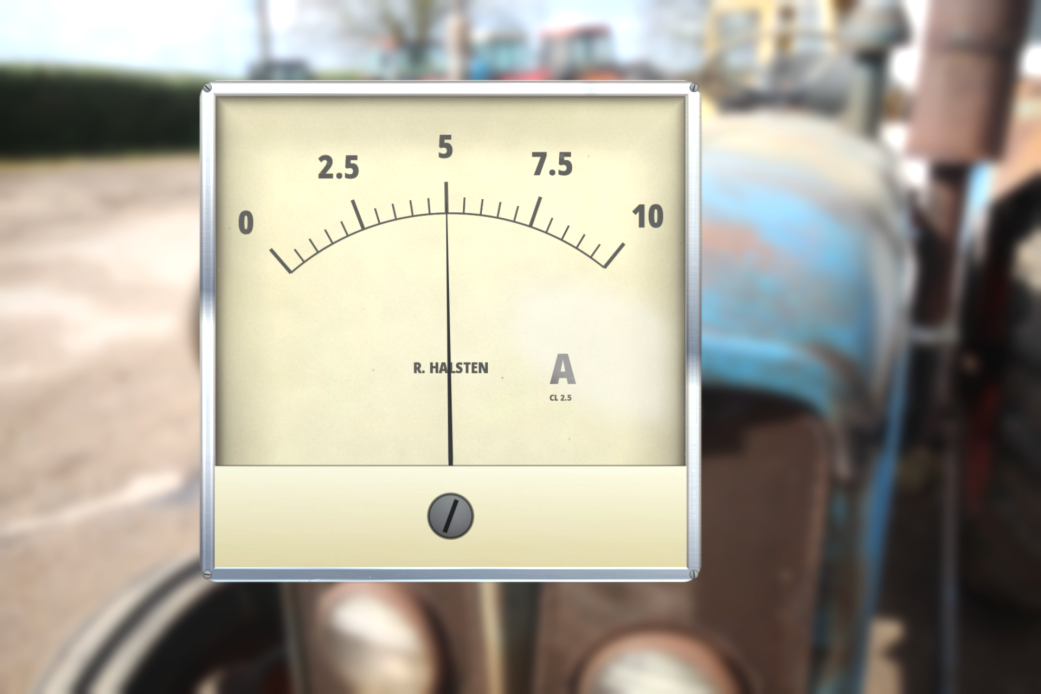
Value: 5 (A)
